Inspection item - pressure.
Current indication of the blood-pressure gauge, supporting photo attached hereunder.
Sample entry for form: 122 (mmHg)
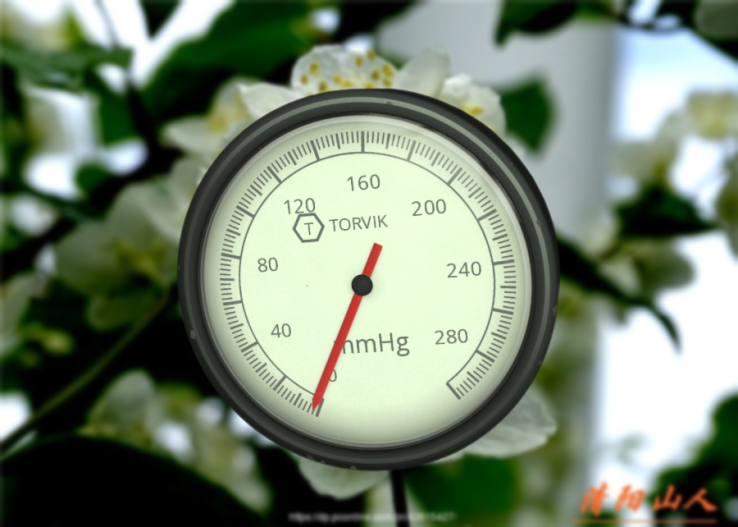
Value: 2 (mmHg)
